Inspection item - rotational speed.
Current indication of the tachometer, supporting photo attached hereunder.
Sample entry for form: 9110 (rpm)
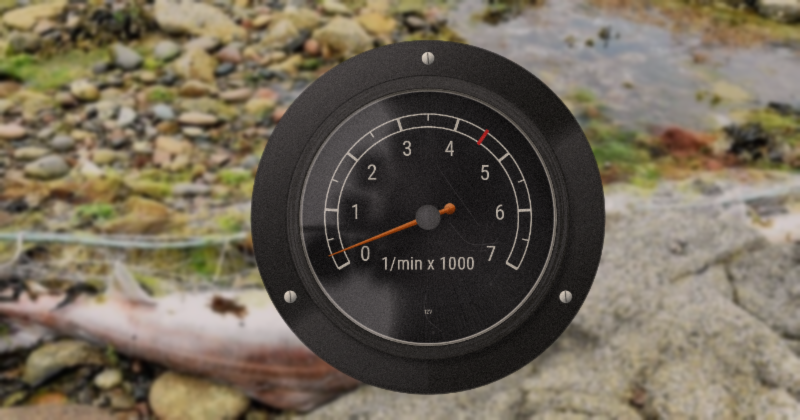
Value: 250 (rpm)
